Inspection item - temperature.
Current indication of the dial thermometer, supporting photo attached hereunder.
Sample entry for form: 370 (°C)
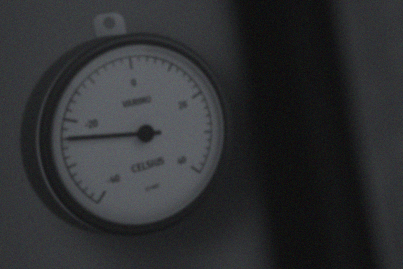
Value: -24 (°C)
